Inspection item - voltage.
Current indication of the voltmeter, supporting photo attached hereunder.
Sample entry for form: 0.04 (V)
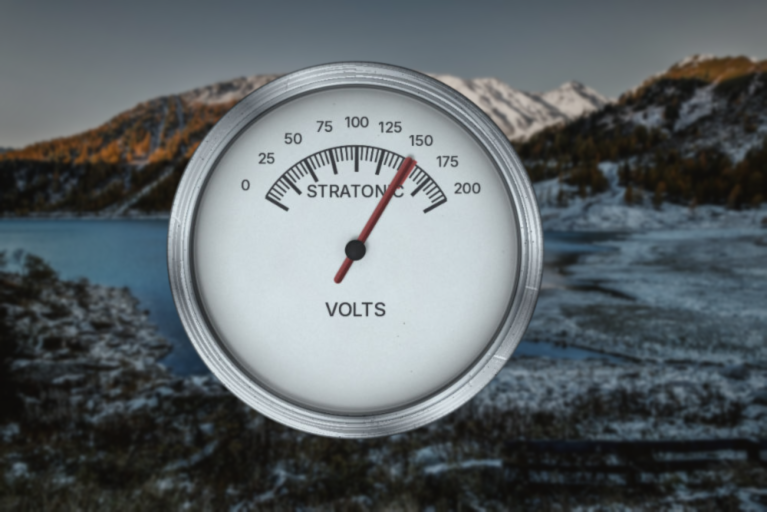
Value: 150 (V)
